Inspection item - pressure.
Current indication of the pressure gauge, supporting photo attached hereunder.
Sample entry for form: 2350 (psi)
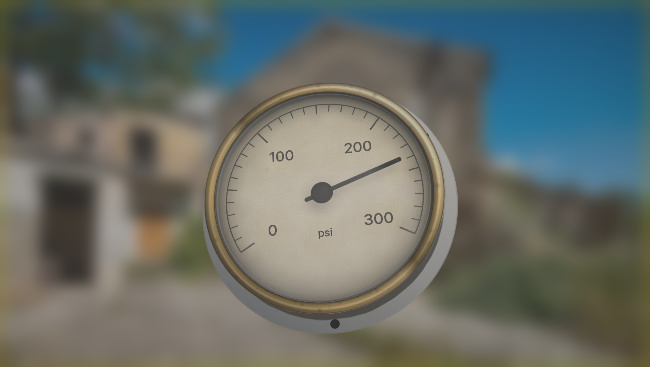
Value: 240 (psi)
